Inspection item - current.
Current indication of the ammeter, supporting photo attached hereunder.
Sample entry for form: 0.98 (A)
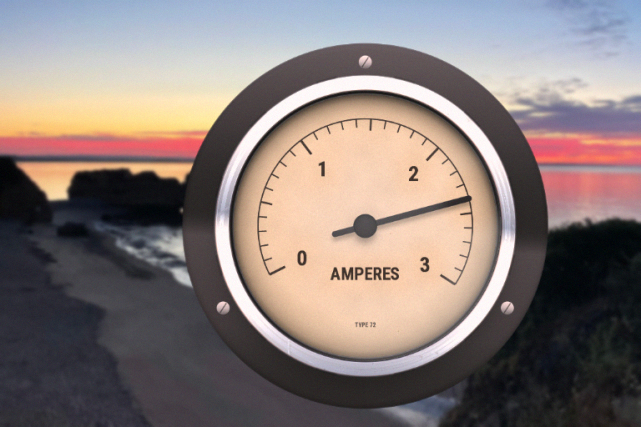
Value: 2.4 (A)
